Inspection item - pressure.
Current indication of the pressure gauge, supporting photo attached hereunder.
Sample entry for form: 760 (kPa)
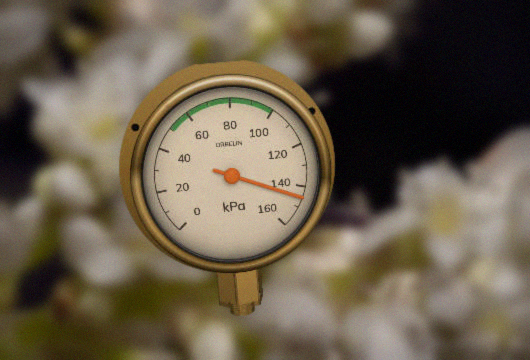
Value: 145 (kPa)
